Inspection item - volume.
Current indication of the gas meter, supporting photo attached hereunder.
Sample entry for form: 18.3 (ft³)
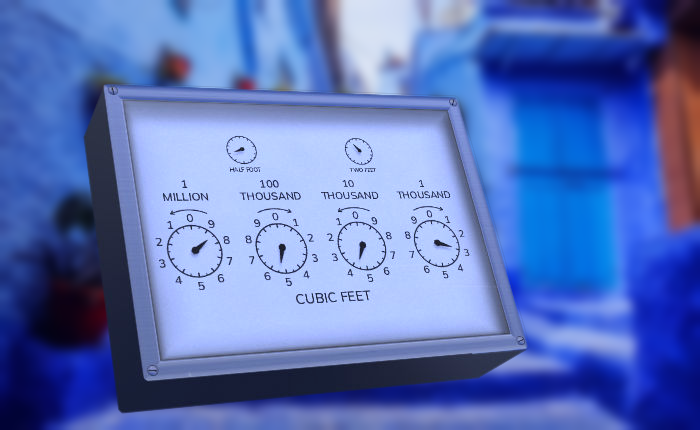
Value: 854300 (ft³)
